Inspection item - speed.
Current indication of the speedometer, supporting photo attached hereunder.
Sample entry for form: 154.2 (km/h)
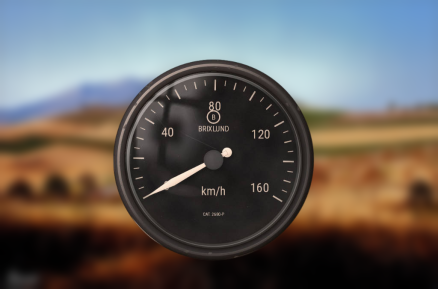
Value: 0 (km/h)
